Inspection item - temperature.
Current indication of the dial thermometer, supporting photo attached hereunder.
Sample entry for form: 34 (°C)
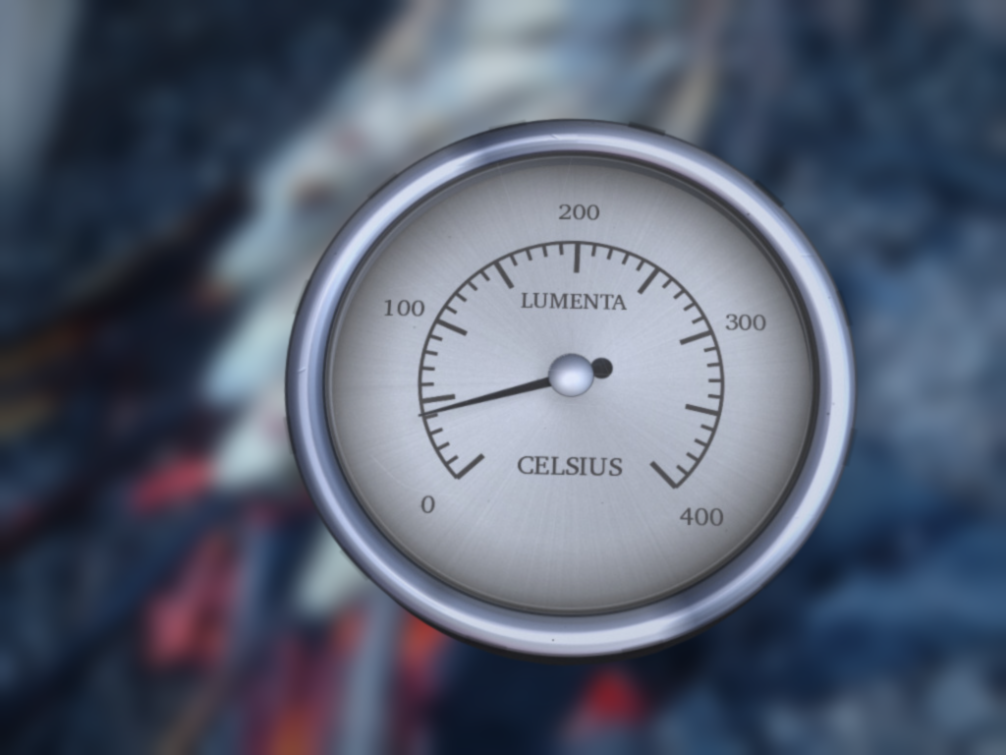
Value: 40 (°C)
